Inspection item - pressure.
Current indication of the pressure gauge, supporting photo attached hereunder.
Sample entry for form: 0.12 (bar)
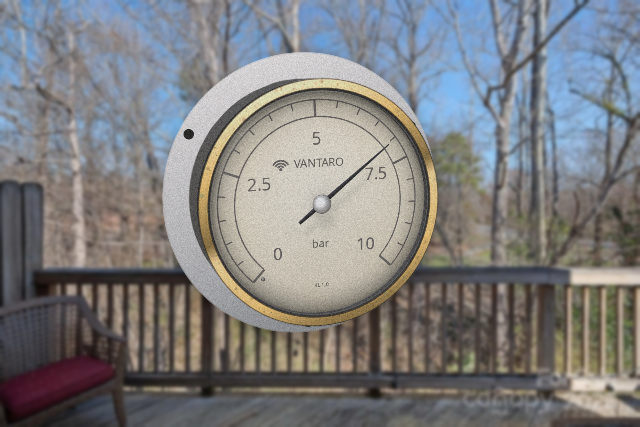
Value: 7 (bar)
